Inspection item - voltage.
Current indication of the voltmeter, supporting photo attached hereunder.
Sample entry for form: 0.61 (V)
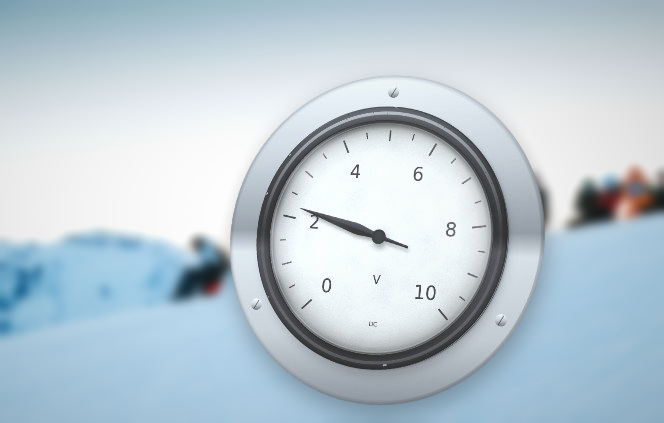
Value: 2.25 (V)
